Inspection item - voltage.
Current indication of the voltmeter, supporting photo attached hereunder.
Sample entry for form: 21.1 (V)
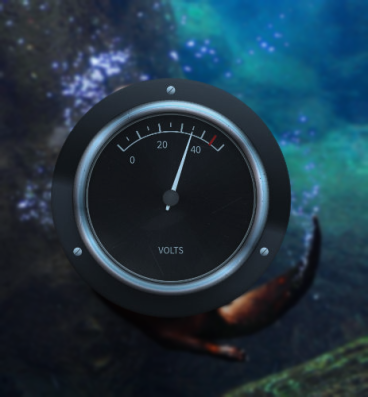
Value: 35 (V)
